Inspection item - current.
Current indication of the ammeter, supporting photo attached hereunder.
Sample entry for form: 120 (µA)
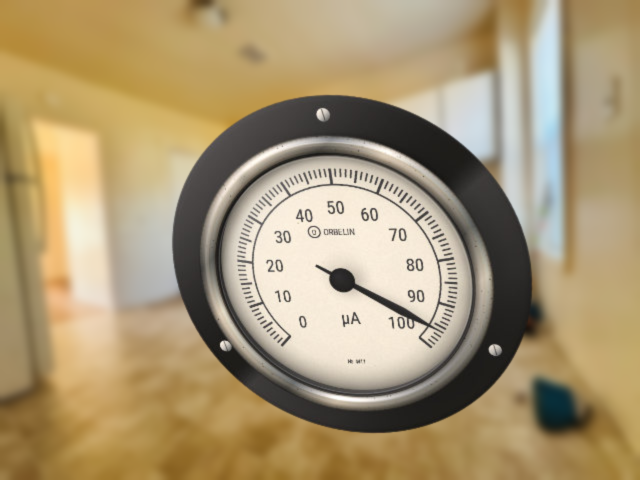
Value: 95 (µA)
